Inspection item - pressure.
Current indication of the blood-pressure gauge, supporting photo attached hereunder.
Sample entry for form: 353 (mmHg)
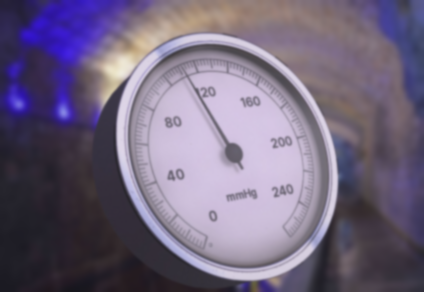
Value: 110 (mmHg)
